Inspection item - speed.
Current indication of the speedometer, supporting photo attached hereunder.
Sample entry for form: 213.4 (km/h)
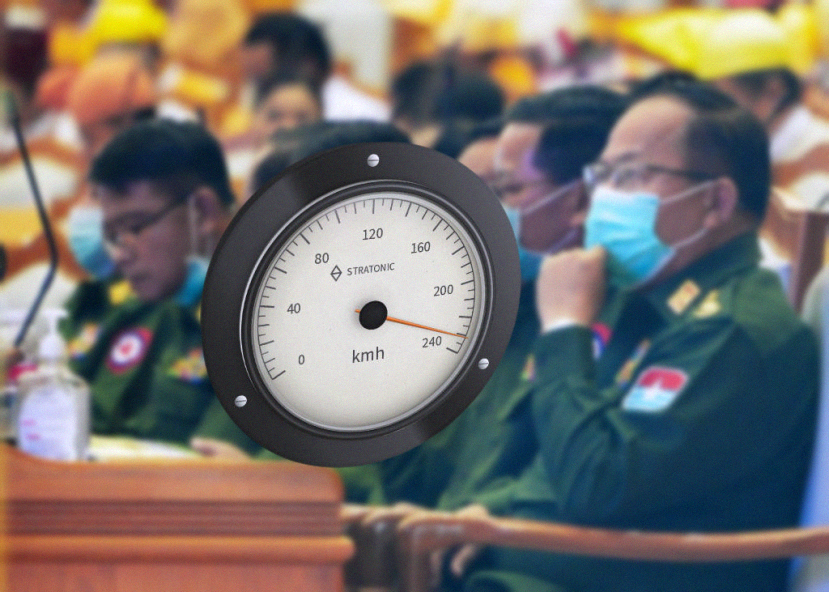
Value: 230 (km/h)
